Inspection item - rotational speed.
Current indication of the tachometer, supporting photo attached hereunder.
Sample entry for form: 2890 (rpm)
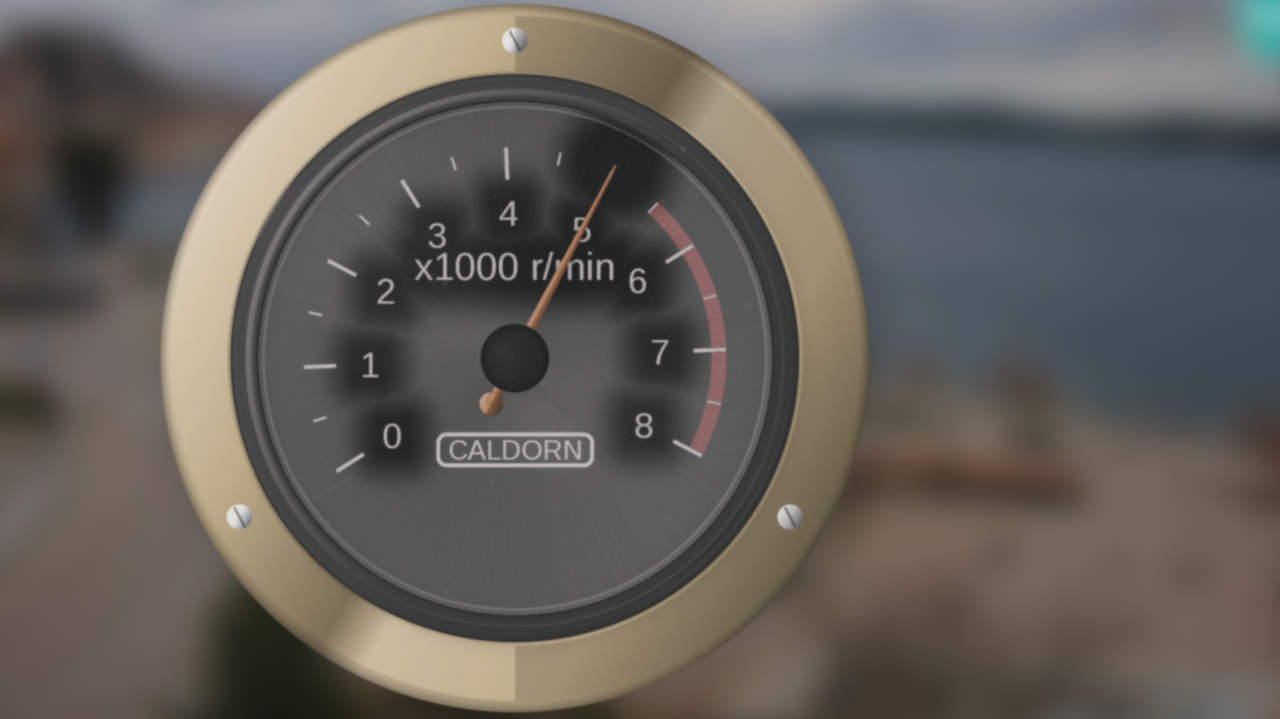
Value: 5000 (rpm)
